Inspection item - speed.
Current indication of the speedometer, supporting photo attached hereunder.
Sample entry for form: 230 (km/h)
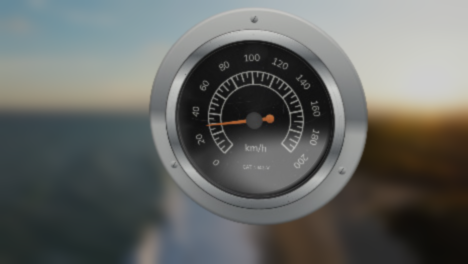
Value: 30 (km/h)
